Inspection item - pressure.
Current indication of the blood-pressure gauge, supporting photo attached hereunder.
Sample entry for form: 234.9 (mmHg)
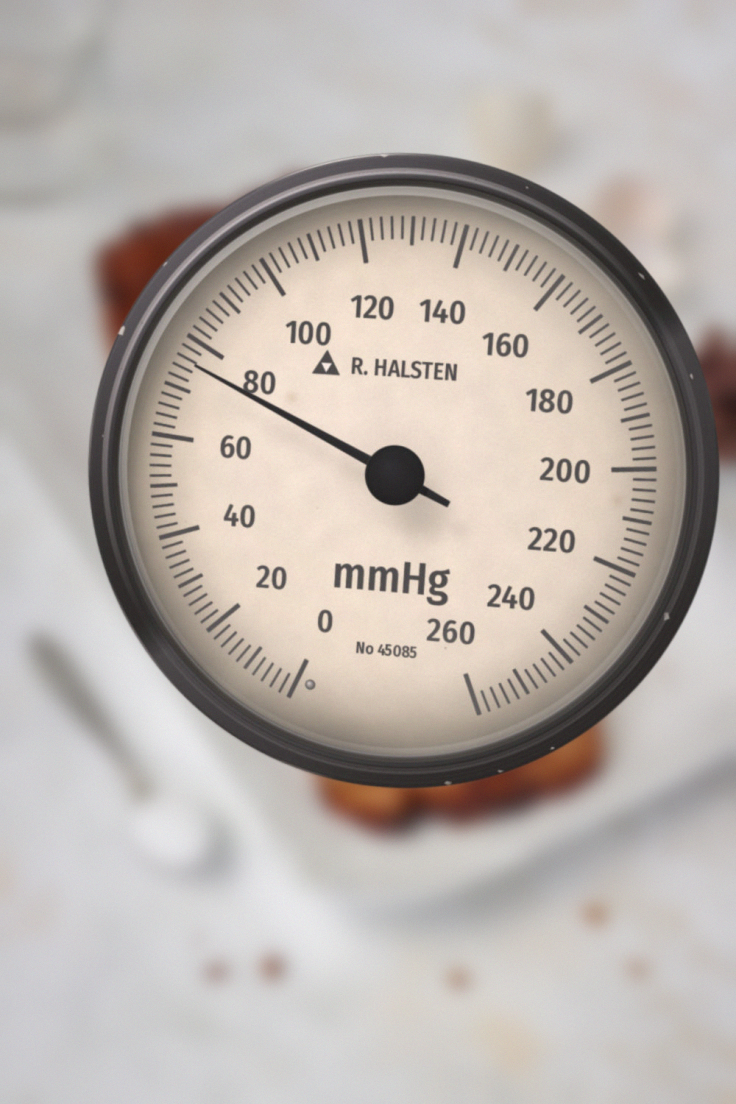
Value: 76 (mmHg)
